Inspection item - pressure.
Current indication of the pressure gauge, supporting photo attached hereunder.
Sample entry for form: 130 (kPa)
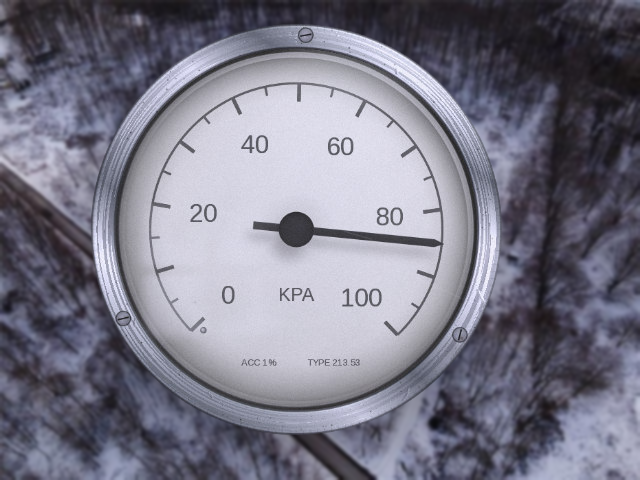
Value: 85 (kPa)
